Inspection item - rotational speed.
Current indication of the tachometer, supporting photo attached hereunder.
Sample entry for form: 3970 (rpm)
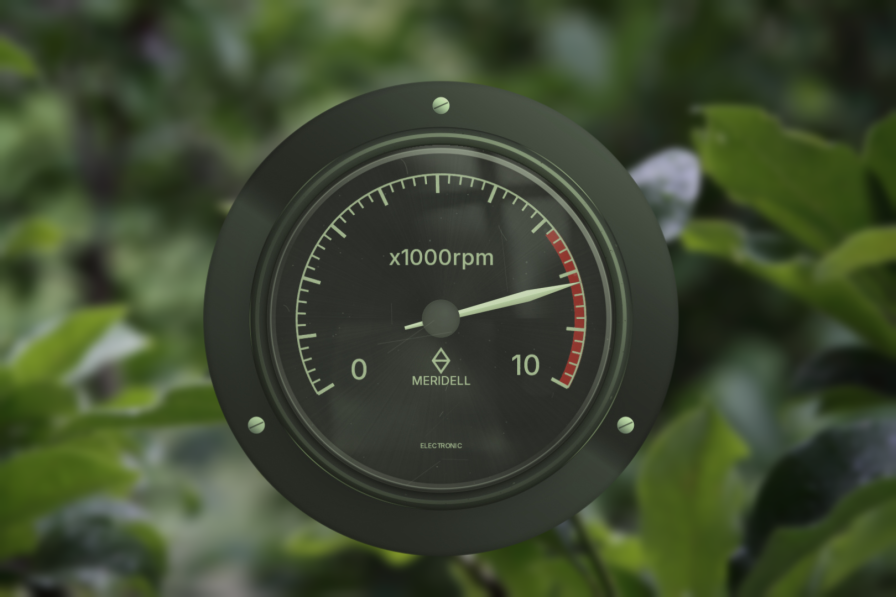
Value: 8200 (rpm)
